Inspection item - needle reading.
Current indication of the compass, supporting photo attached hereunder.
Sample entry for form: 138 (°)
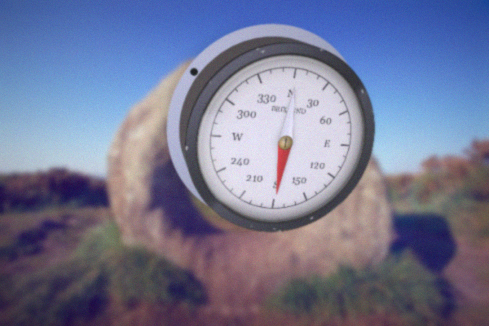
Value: 180 (°)
